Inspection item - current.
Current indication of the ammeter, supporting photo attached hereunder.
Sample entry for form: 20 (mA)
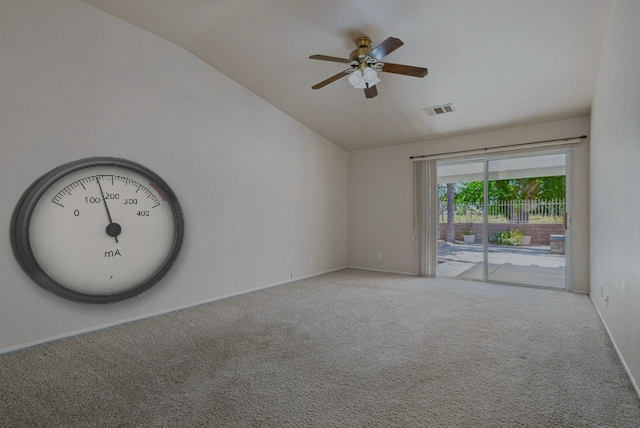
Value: 150 (mA)
